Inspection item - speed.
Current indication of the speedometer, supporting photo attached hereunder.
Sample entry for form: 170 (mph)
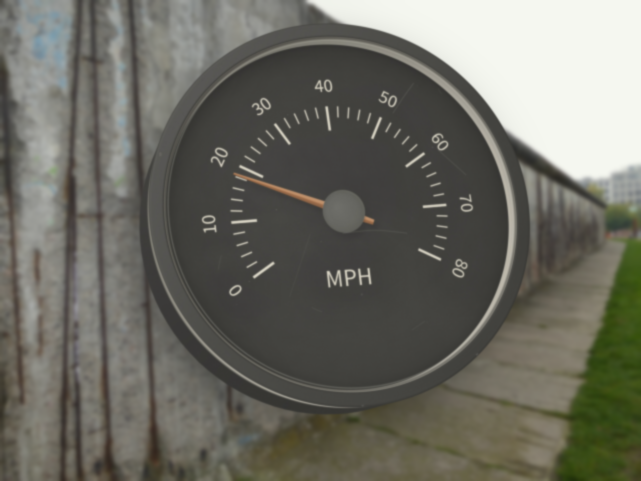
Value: 18 (mph)
